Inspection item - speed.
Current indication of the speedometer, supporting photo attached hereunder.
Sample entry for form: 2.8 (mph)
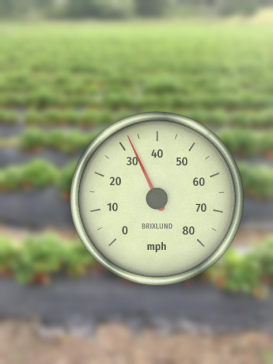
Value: 32.5 (mph)
